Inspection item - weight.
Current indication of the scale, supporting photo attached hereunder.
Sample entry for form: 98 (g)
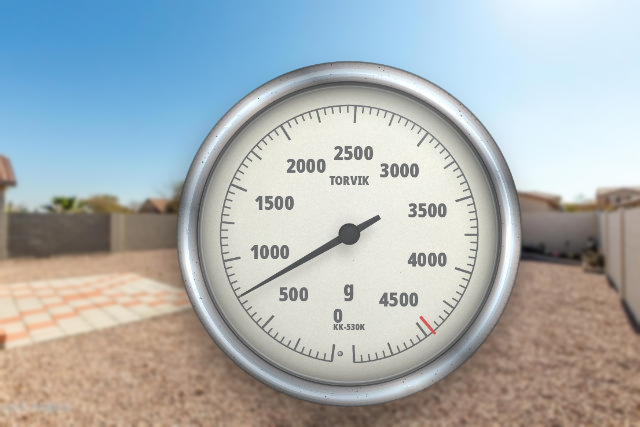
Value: 750 (g)
